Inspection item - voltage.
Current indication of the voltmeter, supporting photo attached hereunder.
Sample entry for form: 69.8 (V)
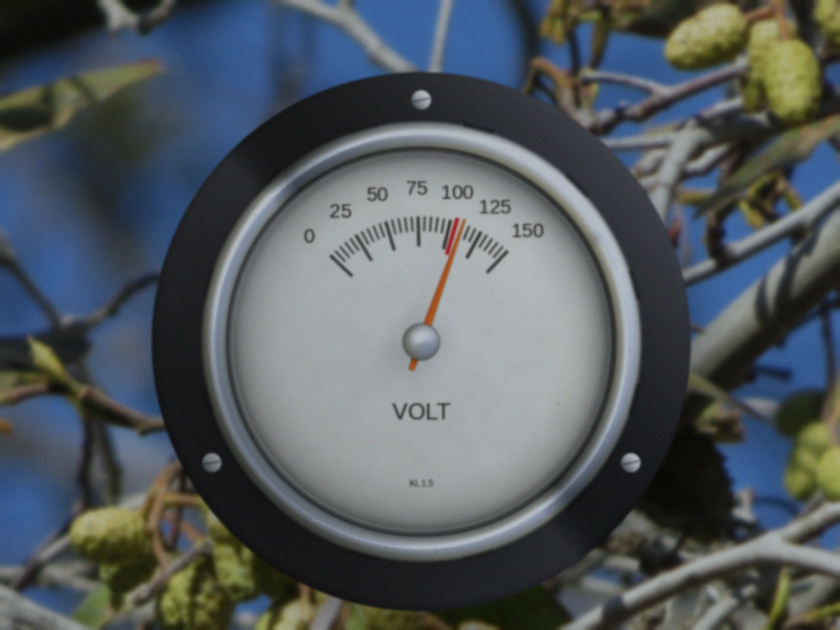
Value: 110 (V)
